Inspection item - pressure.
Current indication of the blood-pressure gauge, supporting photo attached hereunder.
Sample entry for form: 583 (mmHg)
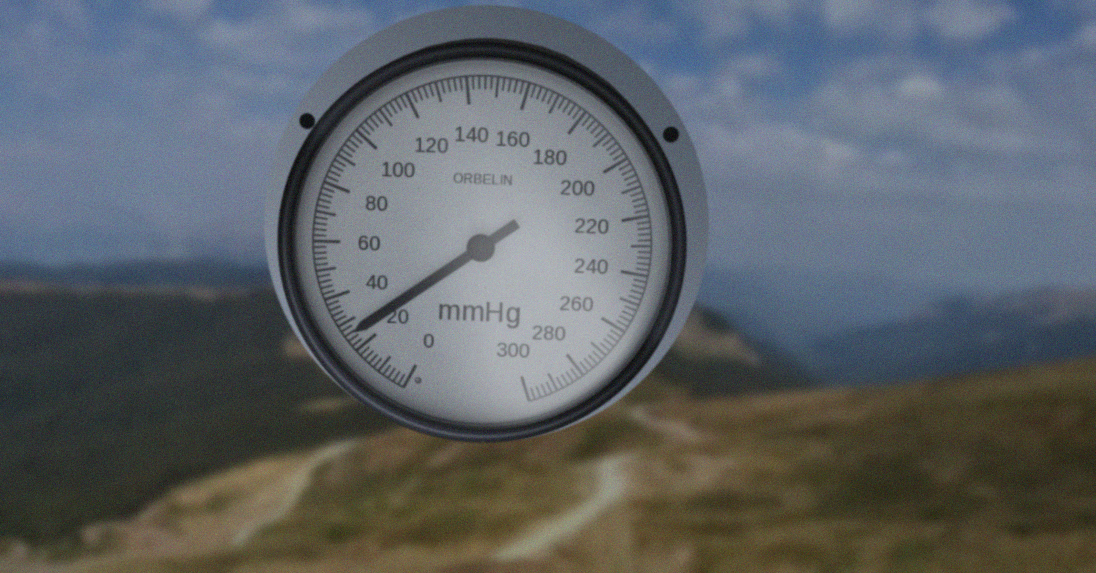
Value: 26 (mmHg)
